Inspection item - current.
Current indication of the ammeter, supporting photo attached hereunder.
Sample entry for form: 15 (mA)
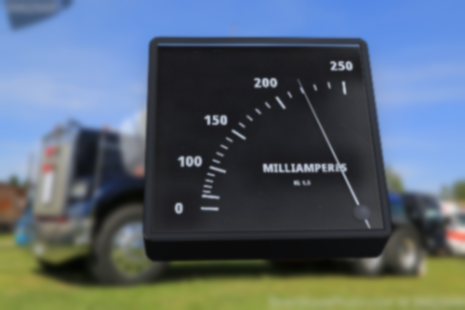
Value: 220 (mA)
